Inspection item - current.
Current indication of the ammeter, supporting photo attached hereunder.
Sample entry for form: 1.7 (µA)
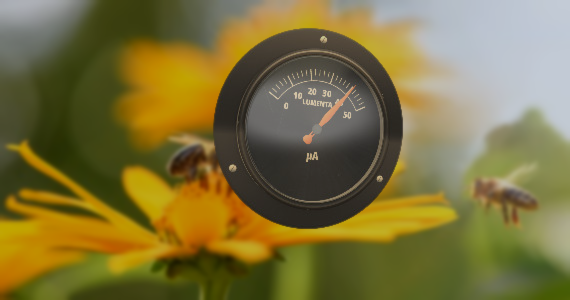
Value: 40 (µA)
